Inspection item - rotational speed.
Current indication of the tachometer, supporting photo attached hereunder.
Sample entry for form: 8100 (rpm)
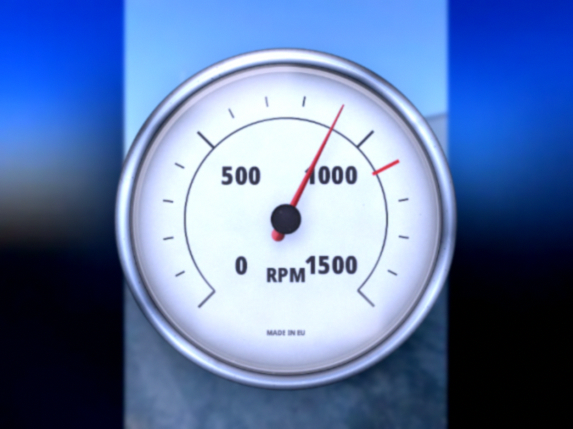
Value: 900 (rpm)
